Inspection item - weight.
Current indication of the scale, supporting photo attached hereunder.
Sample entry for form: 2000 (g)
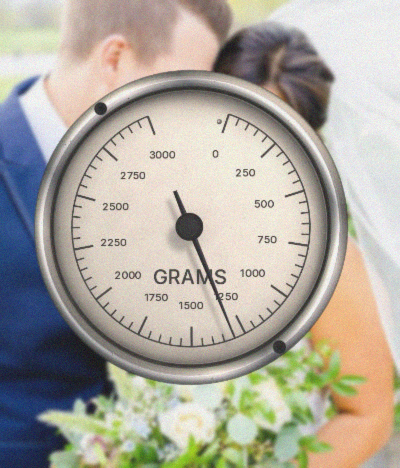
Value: 1300 (g)
